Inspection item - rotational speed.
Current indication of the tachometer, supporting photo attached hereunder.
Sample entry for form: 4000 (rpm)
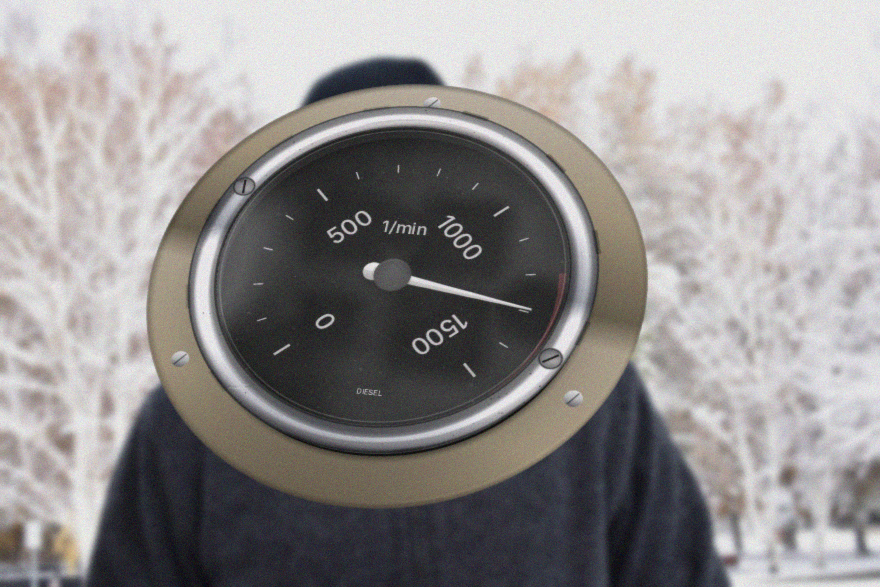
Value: 1300 (rpm)
